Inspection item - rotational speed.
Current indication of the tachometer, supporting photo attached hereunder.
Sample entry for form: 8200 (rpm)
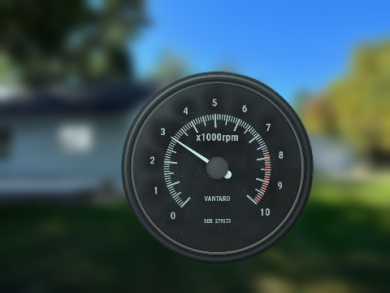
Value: 3000 (rpm)
